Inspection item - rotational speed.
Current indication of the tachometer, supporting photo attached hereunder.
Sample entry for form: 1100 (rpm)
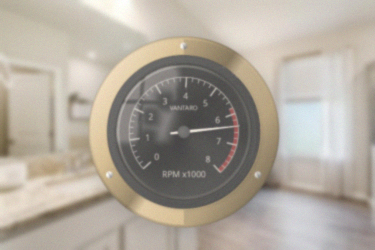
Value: 6400 (rpm)
